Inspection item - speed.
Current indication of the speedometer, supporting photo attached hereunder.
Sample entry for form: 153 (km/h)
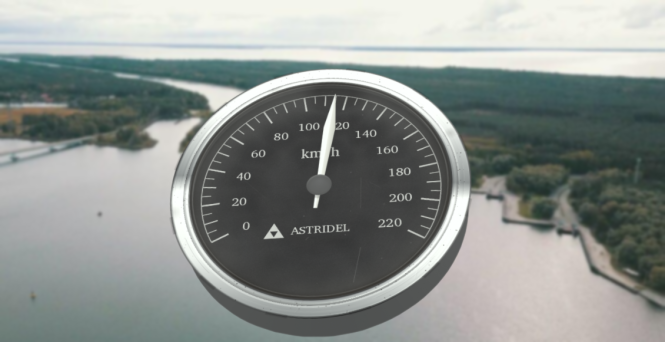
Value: 115 (km/h)
